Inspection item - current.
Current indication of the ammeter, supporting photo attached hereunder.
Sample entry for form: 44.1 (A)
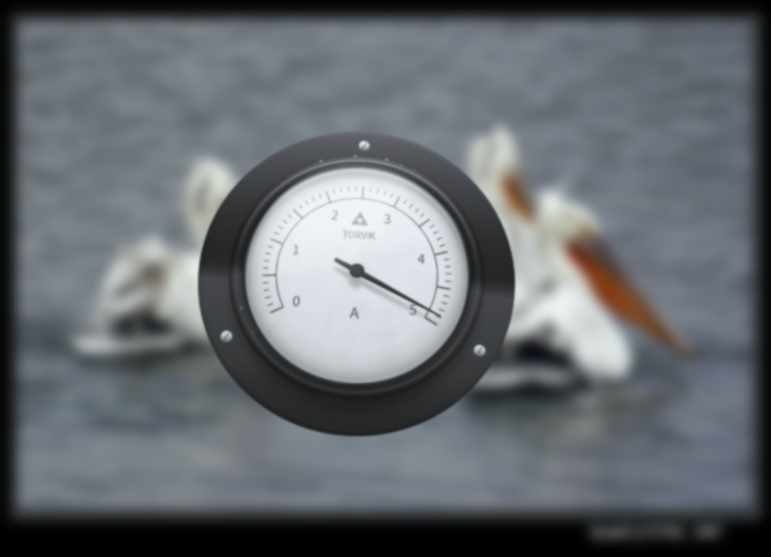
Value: 4.9 (A)
